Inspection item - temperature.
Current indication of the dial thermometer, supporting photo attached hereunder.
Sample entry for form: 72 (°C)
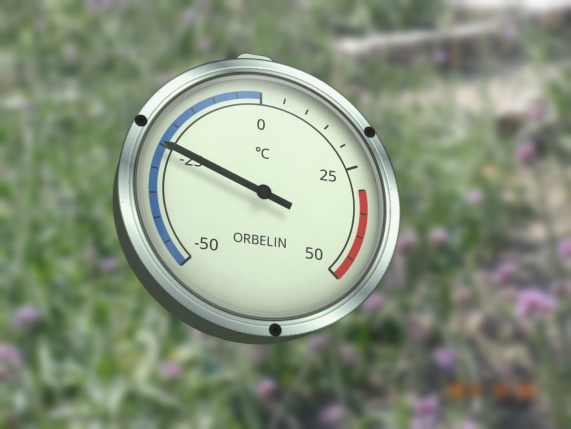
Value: -25 (°C)
